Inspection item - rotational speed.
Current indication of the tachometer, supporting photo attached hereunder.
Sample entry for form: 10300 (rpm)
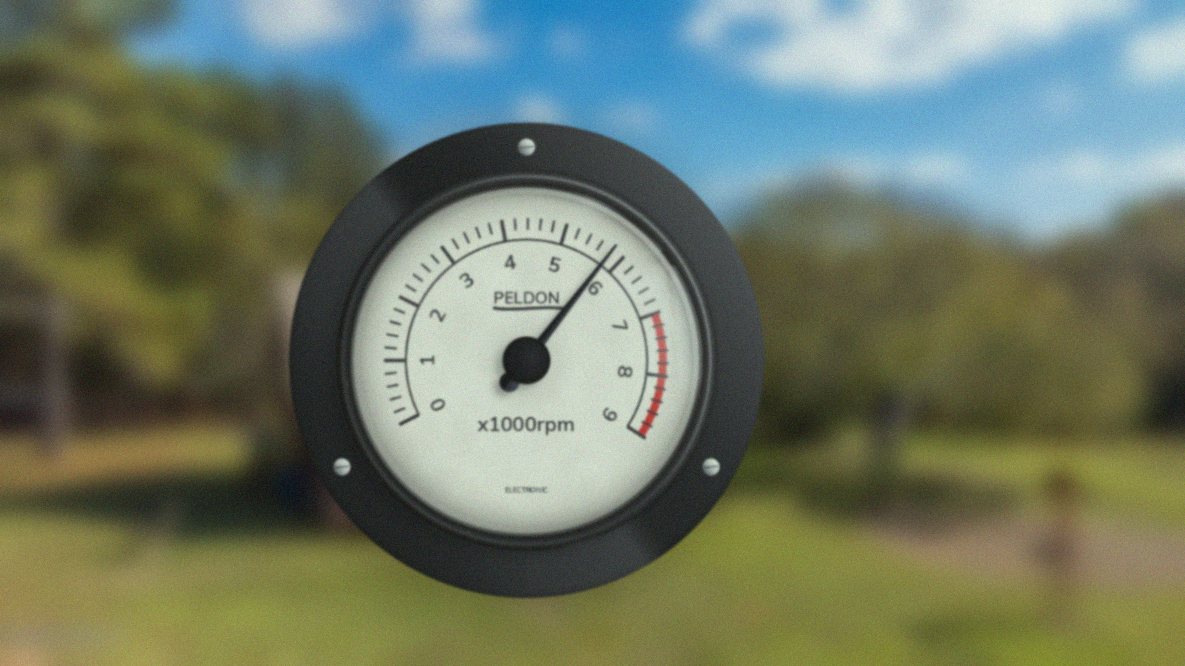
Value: 5800 (rpm)
